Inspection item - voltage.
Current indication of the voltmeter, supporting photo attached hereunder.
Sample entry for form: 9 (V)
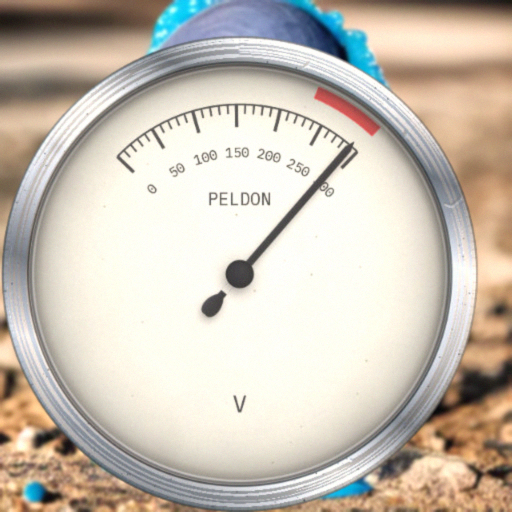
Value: 290 (V)
